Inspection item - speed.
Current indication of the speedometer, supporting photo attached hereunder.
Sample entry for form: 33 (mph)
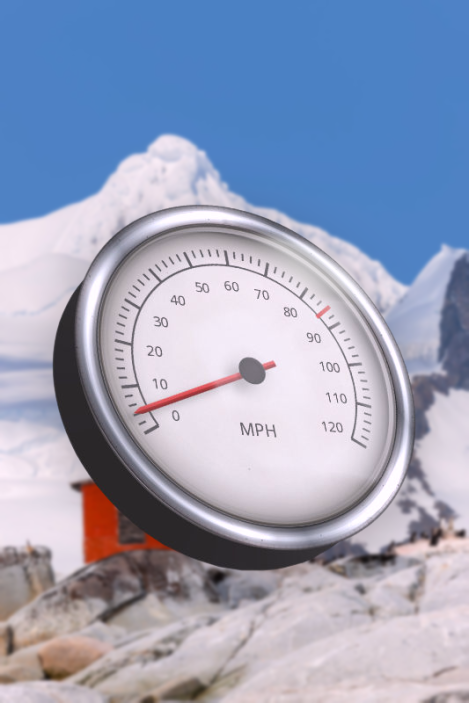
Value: 4 (mph)
